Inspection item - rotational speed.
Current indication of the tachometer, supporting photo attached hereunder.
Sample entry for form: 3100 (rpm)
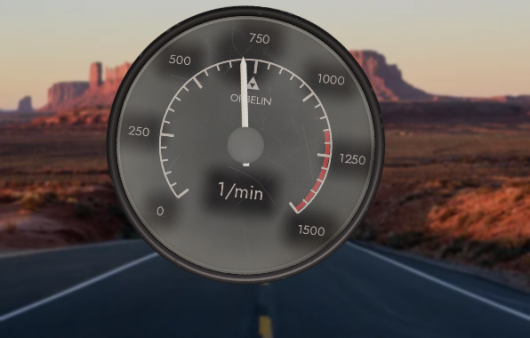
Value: 700 (rpm)
